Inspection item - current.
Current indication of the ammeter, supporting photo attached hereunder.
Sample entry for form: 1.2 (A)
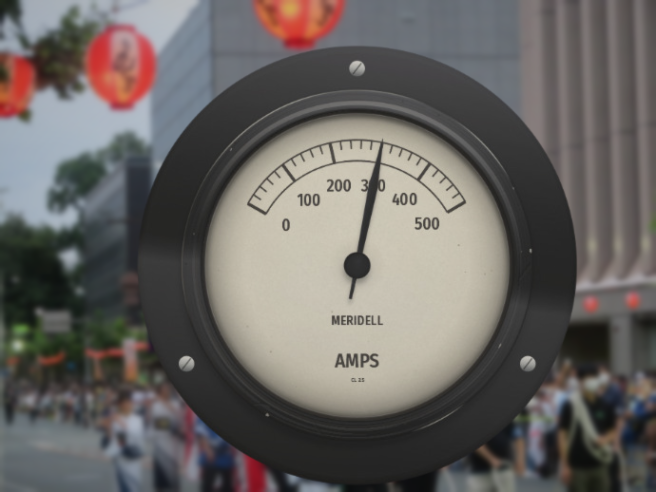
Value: 300 (A)
